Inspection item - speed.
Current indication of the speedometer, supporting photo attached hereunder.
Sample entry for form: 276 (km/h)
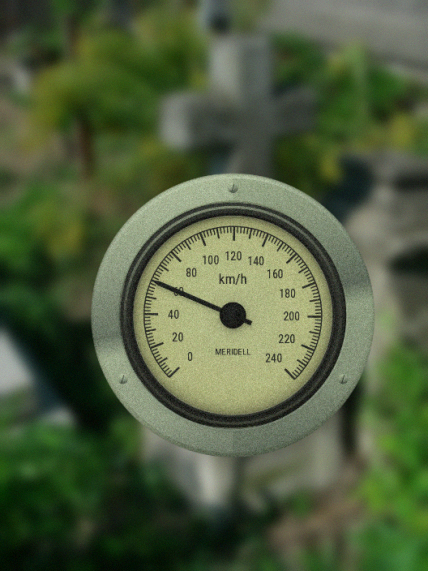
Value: 60 (km/h)
